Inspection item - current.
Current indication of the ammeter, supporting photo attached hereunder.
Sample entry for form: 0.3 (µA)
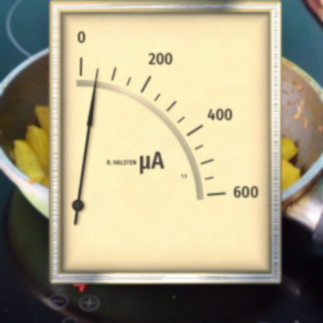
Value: 50 (µA)
